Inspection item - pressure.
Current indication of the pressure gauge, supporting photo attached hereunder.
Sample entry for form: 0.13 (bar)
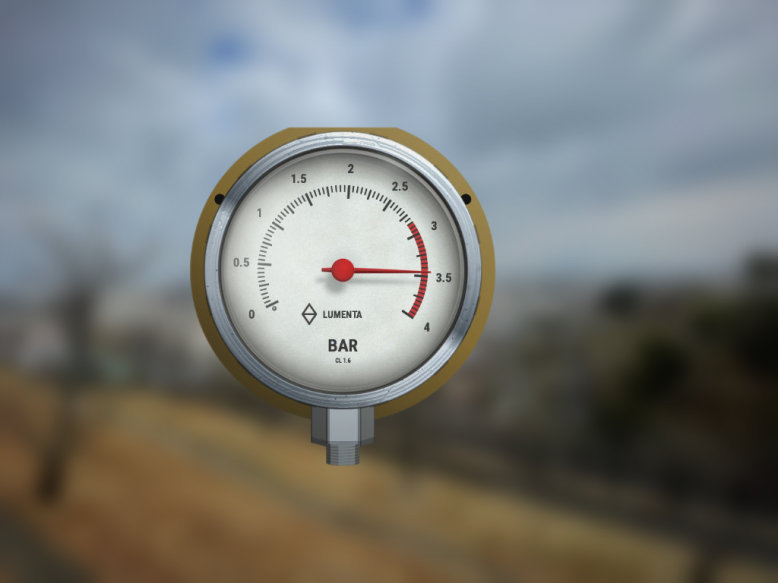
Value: 3.45 (bar)
